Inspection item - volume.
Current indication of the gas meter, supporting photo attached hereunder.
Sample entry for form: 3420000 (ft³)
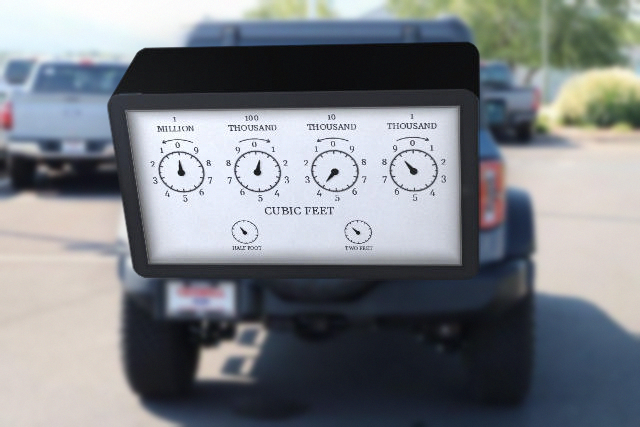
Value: 3900 (ft³)
